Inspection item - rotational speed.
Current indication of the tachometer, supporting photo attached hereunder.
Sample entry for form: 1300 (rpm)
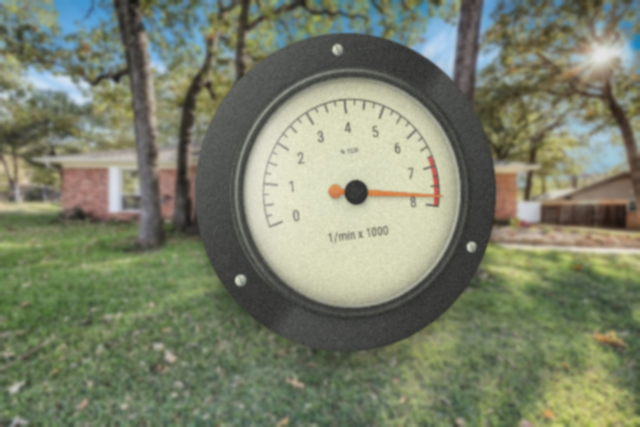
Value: 7750 (rpm)
